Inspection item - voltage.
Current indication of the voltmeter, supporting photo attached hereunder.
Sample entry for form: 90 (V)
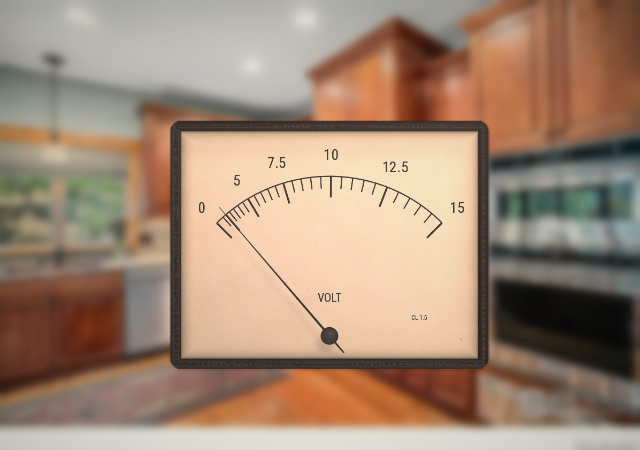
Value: 2.5 (V)
